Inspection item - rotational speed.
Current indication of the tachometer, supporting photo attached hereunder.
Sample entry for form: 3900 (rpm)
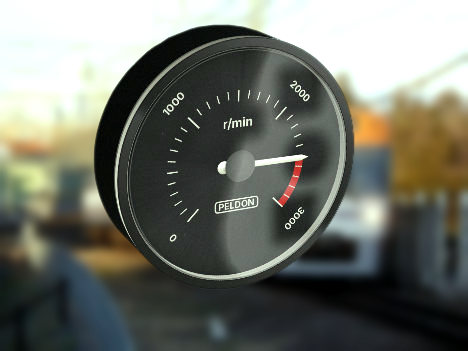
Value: 2500 (rpm)
